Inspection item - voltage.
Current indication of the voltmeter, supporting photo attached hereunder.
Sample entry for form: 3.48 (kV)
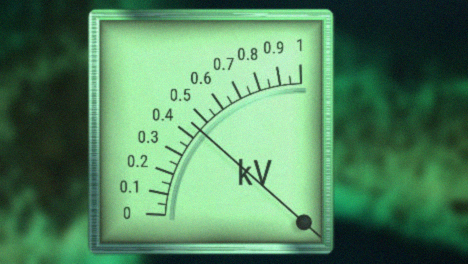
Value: 0.45 (kV)
